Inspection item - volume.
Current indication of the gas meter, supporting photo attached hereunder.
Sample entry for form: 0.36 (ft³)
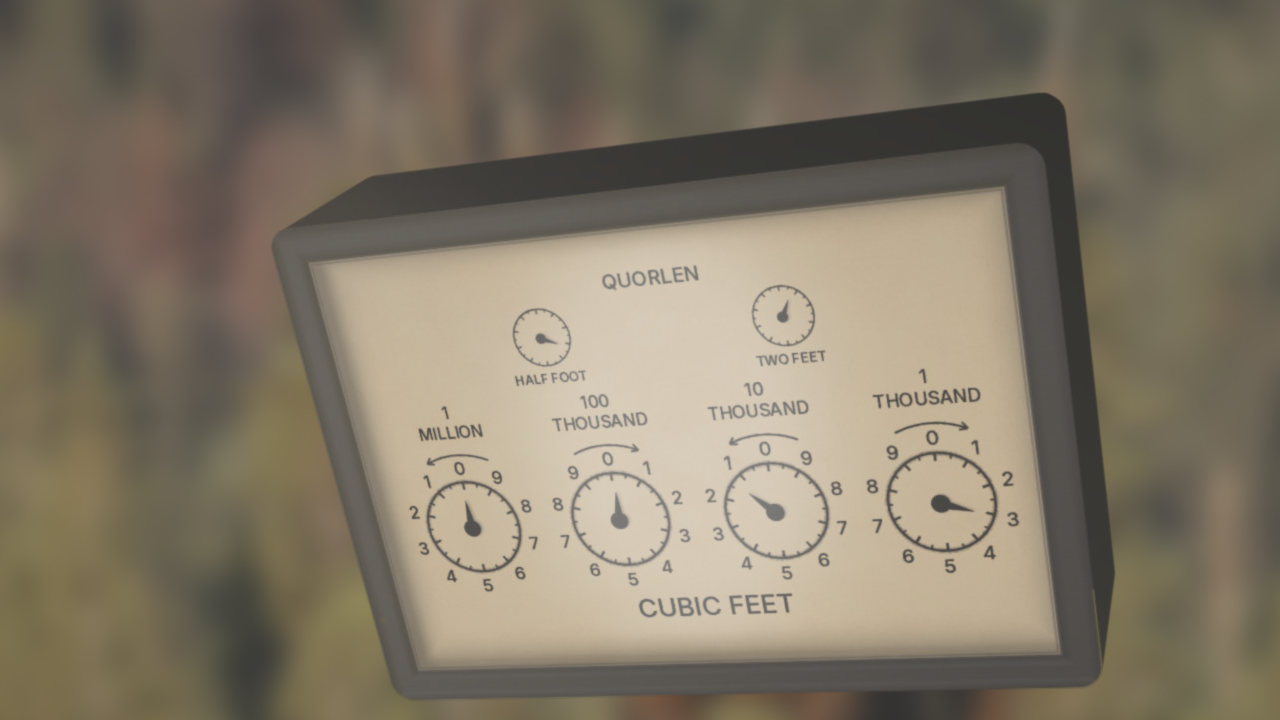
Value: 1300 (ft³)
